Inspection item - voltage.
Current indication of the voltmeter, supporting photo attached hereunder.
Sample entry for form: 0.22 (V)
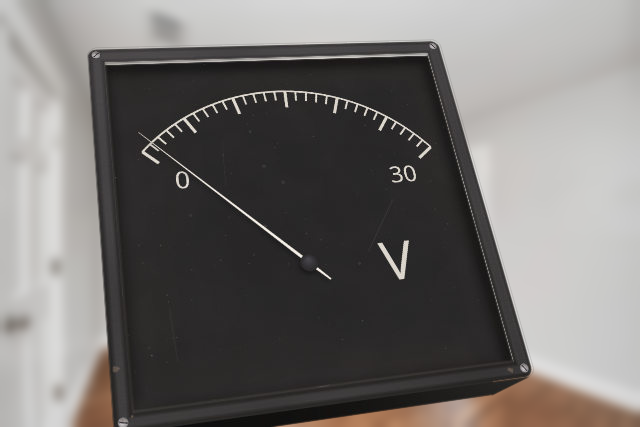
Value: 1 (V)
